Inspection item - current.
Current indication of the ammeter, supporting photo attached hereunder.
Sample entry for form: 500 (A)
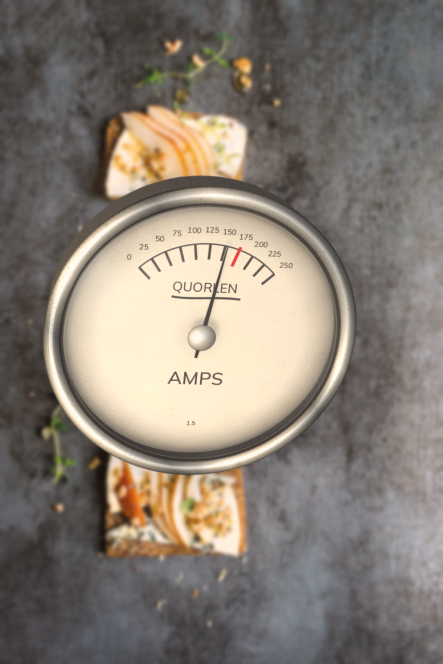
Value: 150 (A)
